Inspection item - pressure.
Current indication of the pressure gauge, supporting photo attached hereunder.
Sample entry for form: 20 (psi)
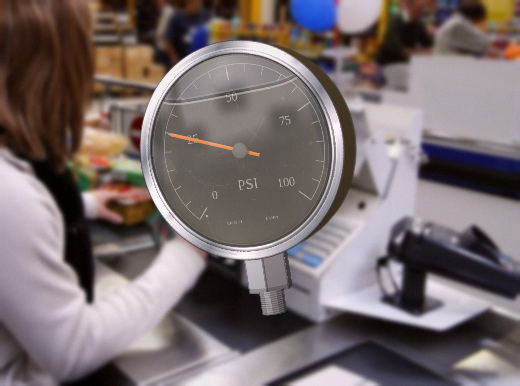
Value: 25 (psi)
